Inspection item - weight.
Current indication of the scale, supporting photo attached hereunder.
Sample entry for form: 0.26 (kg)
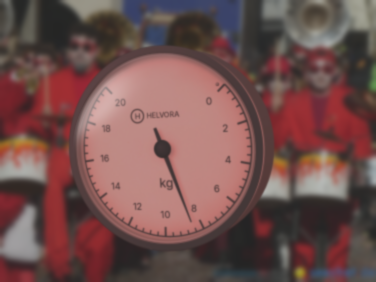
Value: 8.4 (kg)
